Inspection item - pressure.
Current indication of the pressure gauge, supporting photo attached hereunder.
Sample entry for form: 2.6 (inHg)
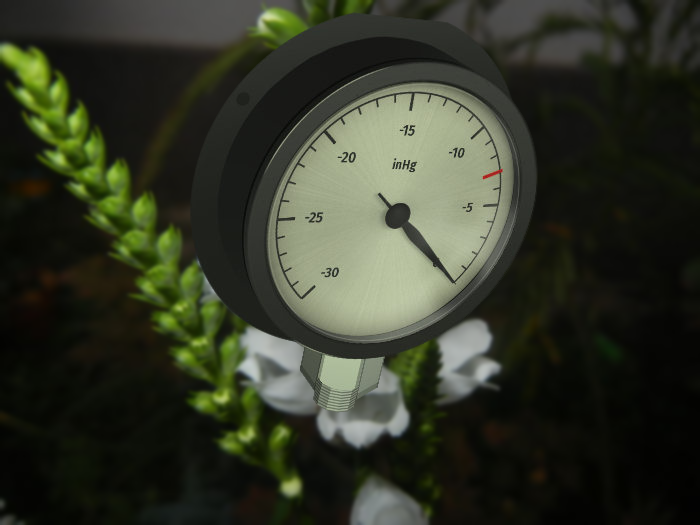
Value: 0 (inHg)
